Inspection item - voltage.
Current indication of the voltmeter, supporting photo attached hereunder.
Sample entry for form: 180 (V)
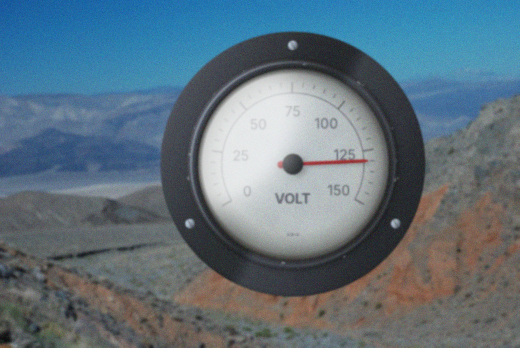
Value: 130 (V)
